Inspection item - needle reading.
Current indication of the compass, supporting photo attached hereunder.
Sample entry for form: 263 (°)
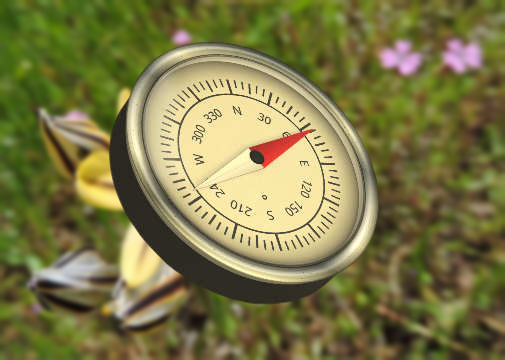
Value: 65 (°)
